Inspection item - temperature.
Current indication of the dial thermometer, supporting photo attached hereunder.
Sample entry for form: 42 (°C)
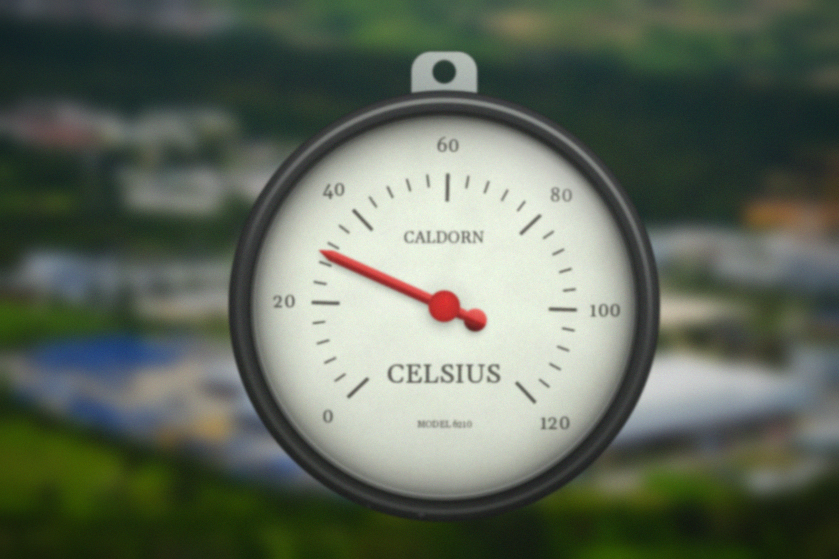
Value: 30 (°C)
